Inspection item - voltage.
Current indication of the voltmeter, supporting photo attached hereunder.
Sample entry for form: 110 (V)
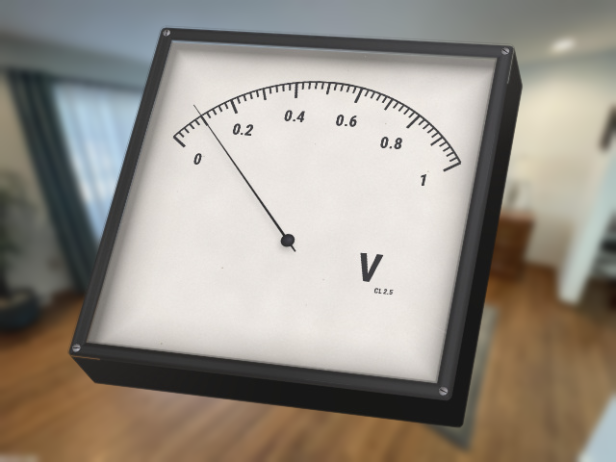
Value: 0.1 (V)
